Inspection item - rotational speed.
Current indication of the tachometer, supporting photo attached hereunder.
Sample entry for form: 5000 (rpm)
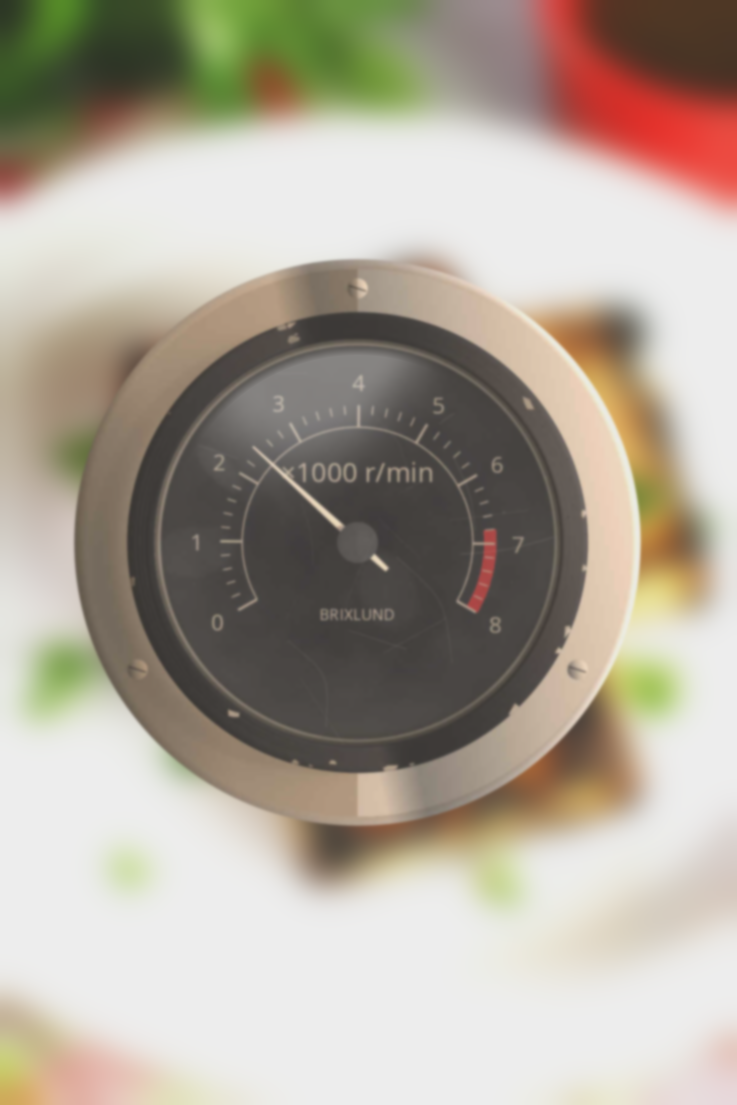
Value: 2400 (rpm)
